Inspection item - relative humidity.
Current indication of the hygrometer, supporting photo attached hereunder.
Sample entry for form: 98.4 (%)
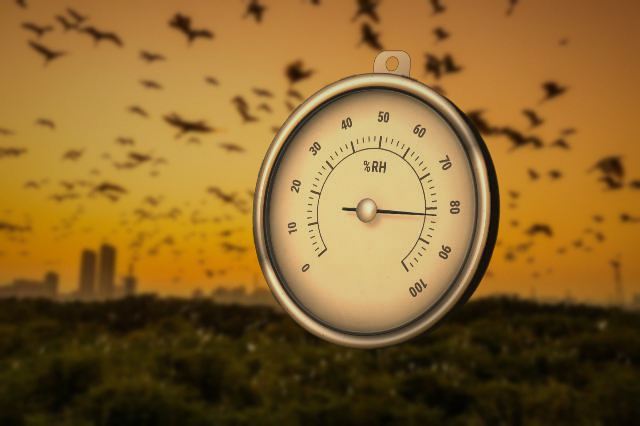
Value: 82 (%)
